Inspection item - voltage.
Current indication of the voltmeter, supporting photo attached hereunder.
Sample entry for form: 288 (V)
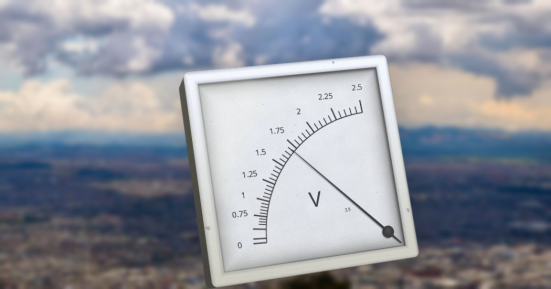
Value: 1.7 (V)
